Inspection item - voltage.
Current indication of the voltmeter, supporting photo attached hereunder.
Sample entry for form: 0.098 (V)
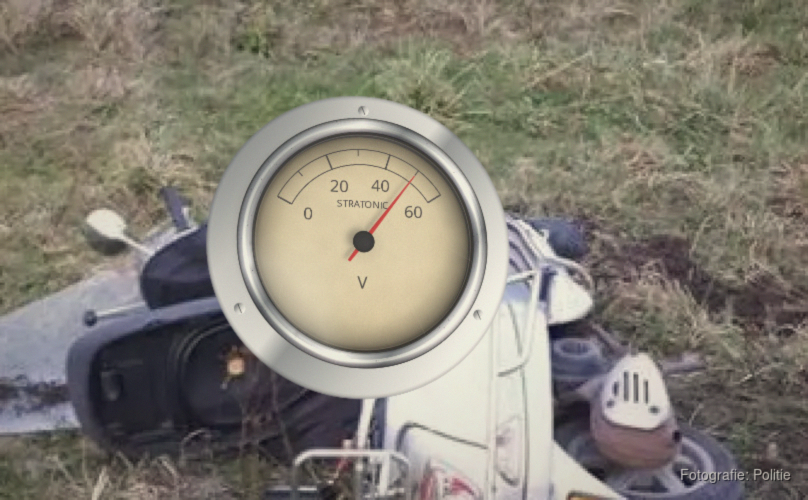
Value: 50 (V)
